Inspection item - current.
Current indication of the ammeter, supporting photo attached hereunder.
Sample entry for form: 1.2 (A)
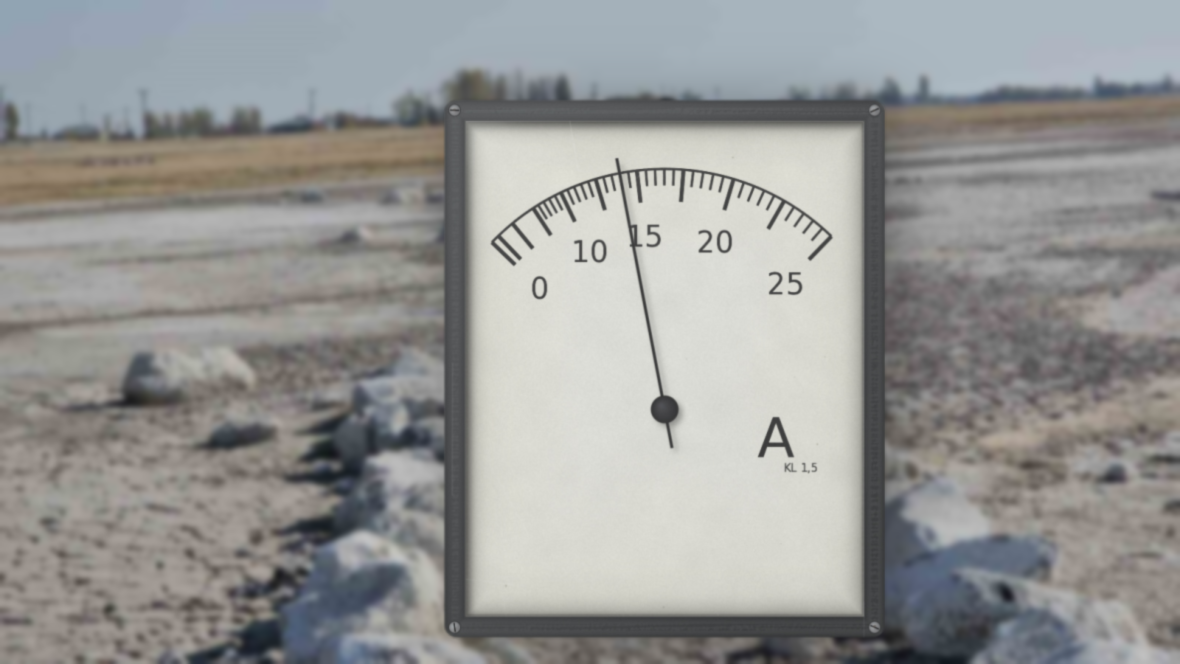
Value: 14 (A)
